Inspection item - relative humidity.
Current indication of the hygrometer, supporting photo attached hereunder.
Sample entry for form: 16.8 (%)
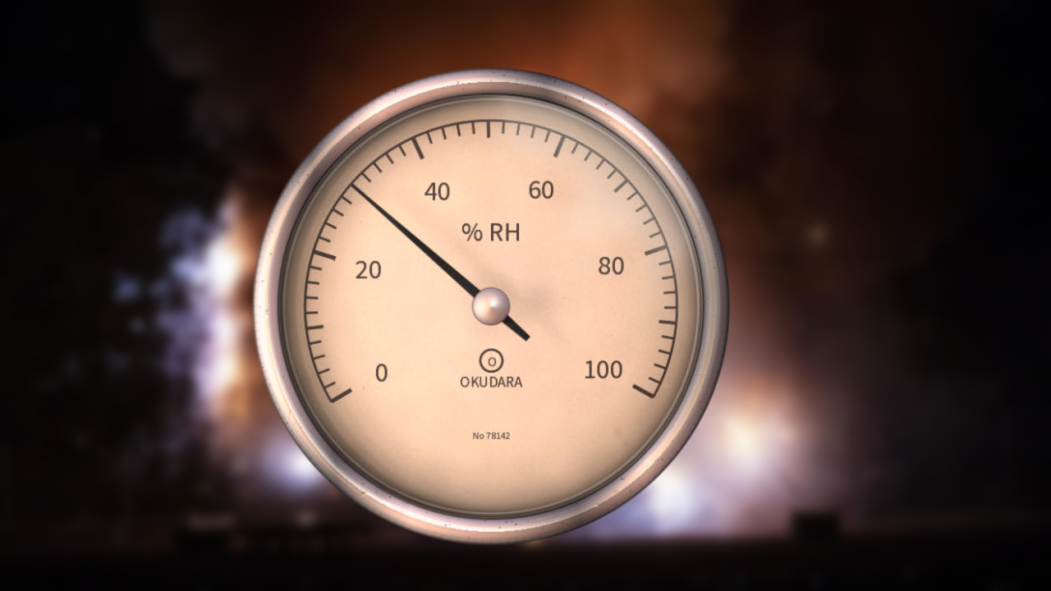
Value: 30 (%)
